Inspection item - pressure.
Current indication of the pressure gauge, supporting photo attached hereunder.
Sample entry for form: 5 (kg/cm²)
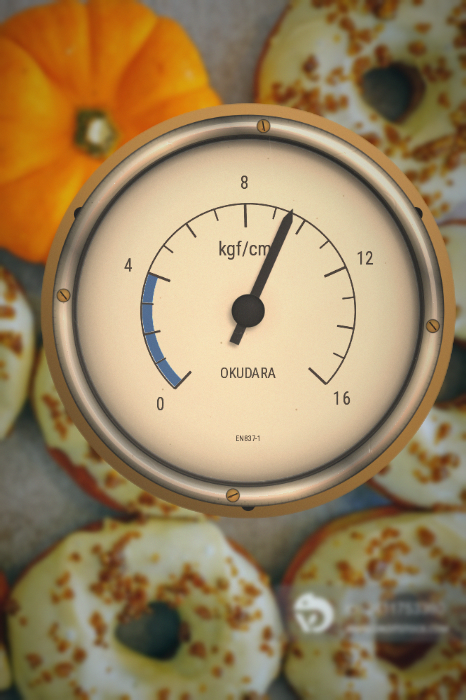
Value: 9.5 (kg/cm²)
